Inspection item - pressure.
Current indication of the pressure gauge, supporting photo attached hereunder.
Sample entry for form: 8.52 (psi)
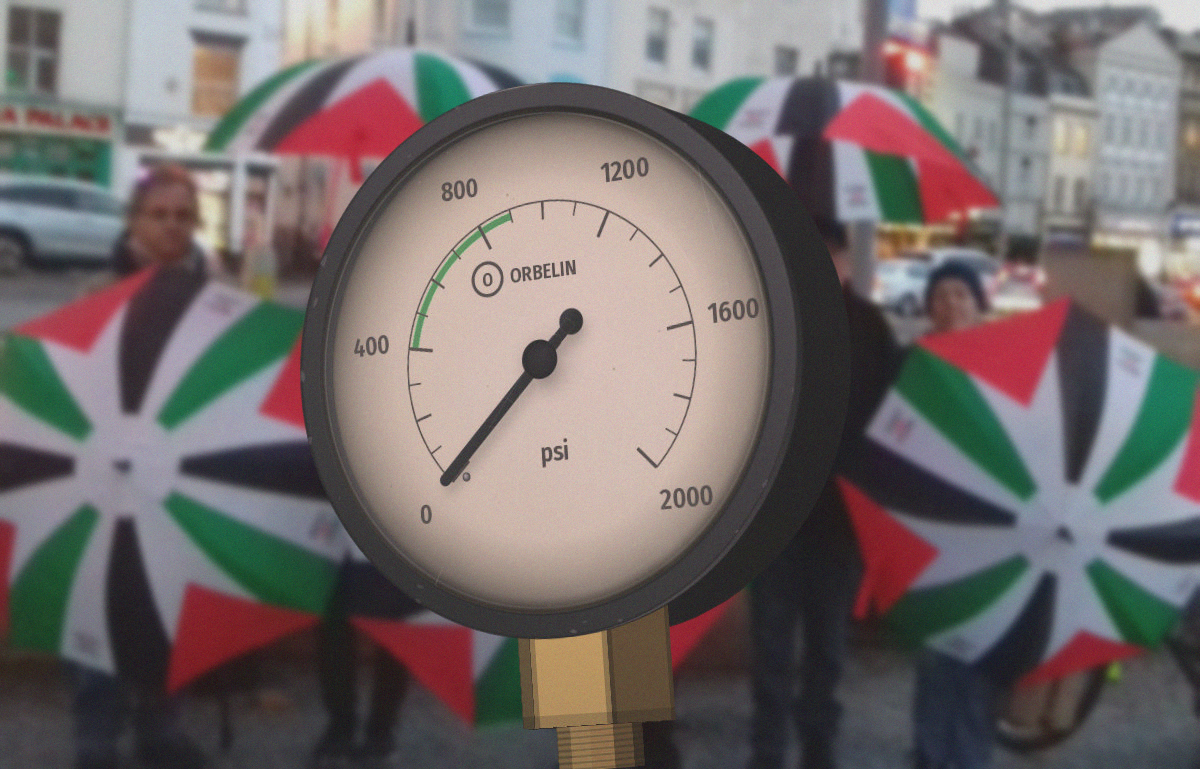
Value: 0 (psi)
